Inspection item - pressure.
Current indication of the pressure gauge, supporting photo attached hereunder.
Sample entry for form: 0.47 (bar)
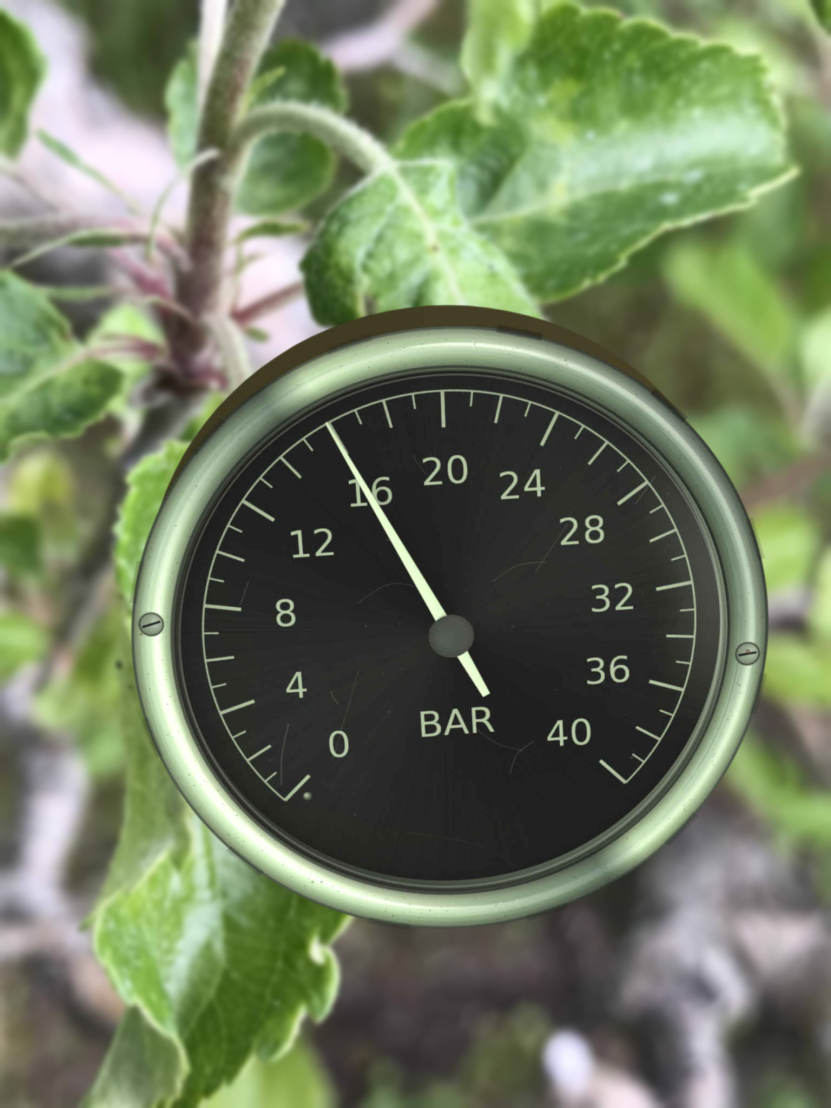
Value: 16 (bar)
